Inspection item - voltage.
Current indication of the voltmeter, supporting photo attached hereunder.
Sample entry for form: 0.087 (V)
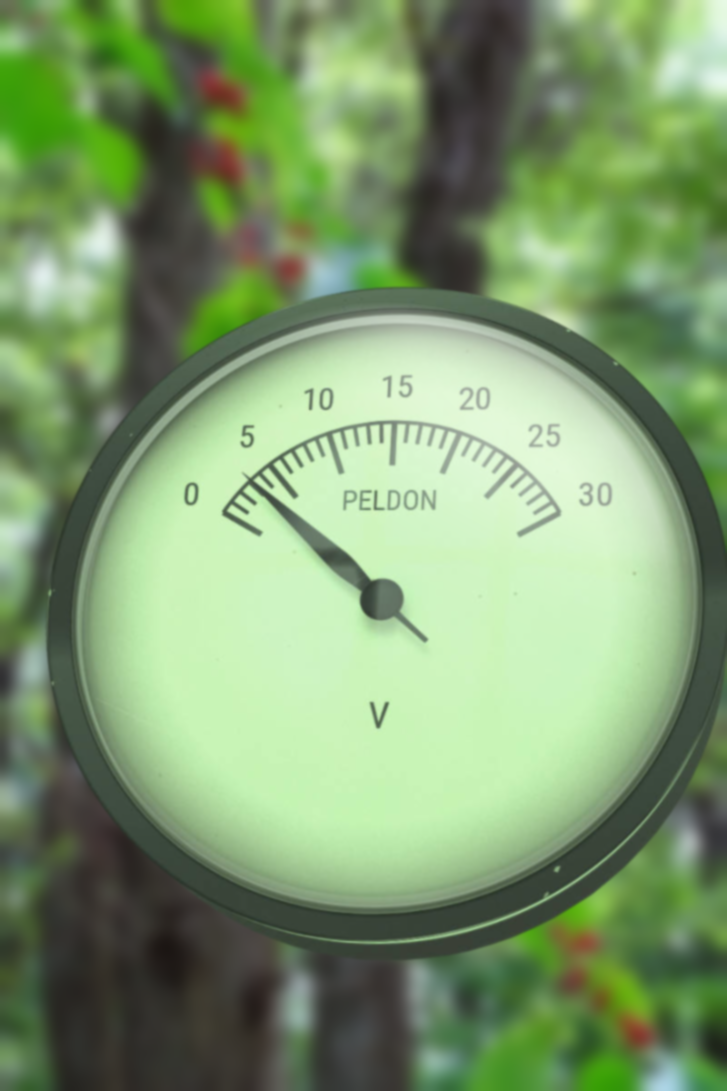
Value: 3 (V)
